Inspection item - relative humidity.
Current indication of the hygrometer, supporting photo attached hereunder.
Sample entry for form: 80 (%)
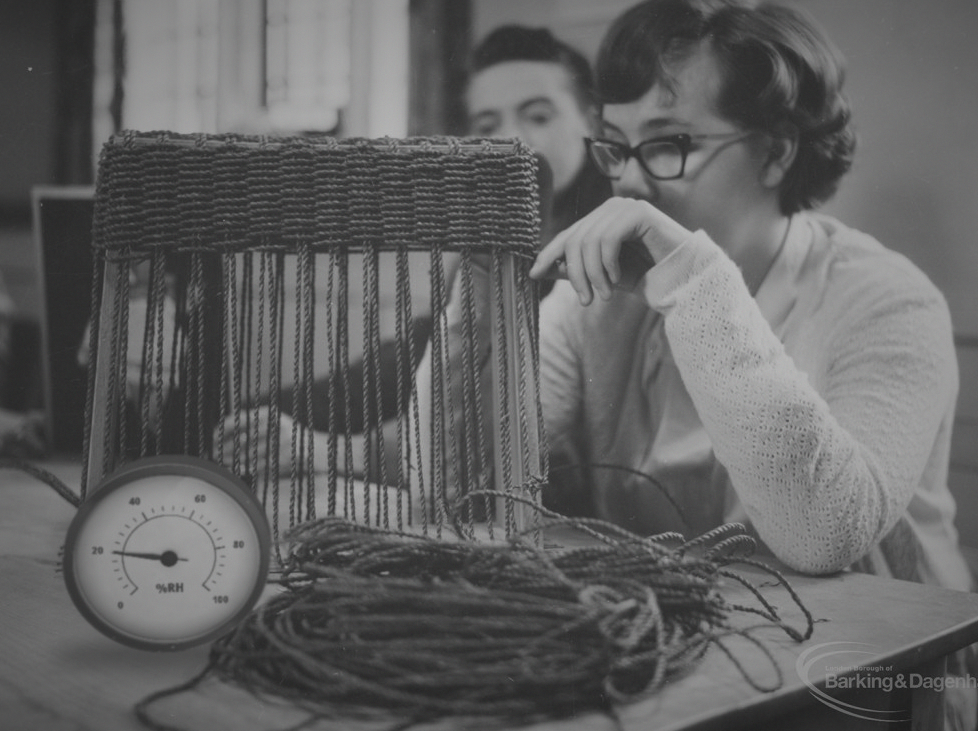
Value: 20 (%)
